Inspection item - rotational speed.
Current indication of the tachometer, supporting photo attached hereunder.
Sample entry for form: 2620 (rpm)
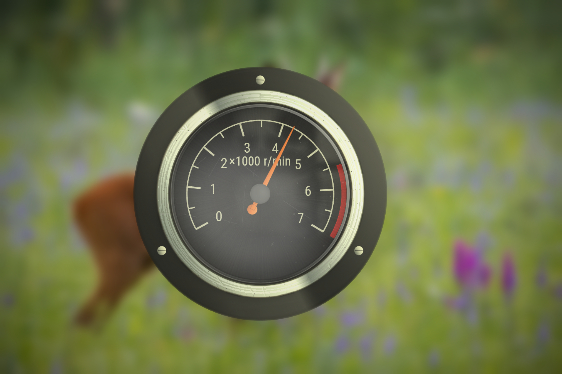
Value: 4250 (rpm)
